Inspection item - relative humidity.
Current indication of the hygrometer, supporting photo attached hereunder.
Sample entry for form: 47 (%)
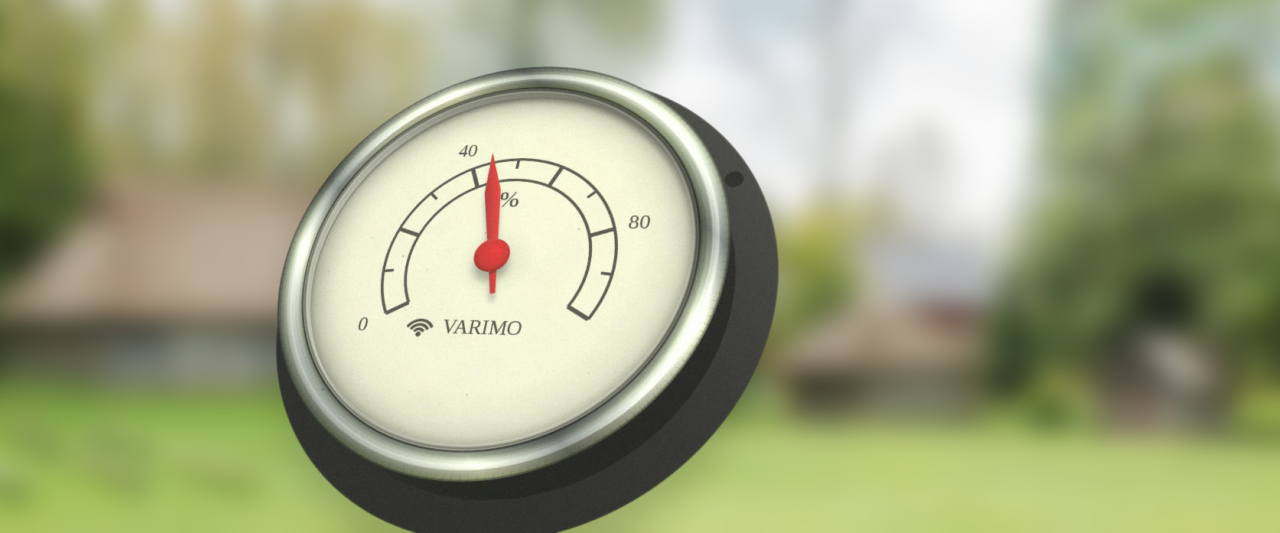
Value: 45 (%)
